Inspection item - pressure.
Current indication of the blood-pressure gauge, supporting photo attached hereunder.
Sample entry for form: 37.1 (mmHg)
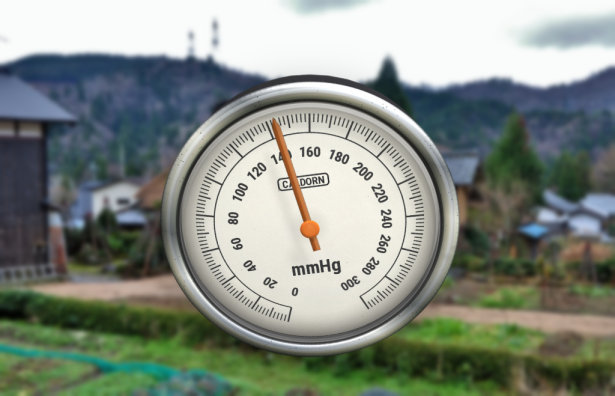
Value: 144 (mmHg)
